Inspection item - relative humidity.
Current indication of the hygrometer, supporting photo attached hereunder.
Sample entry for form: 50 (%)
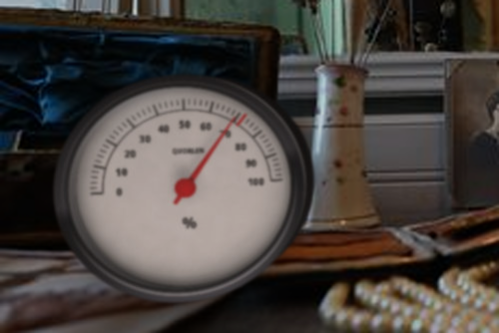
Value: 70 (%)
